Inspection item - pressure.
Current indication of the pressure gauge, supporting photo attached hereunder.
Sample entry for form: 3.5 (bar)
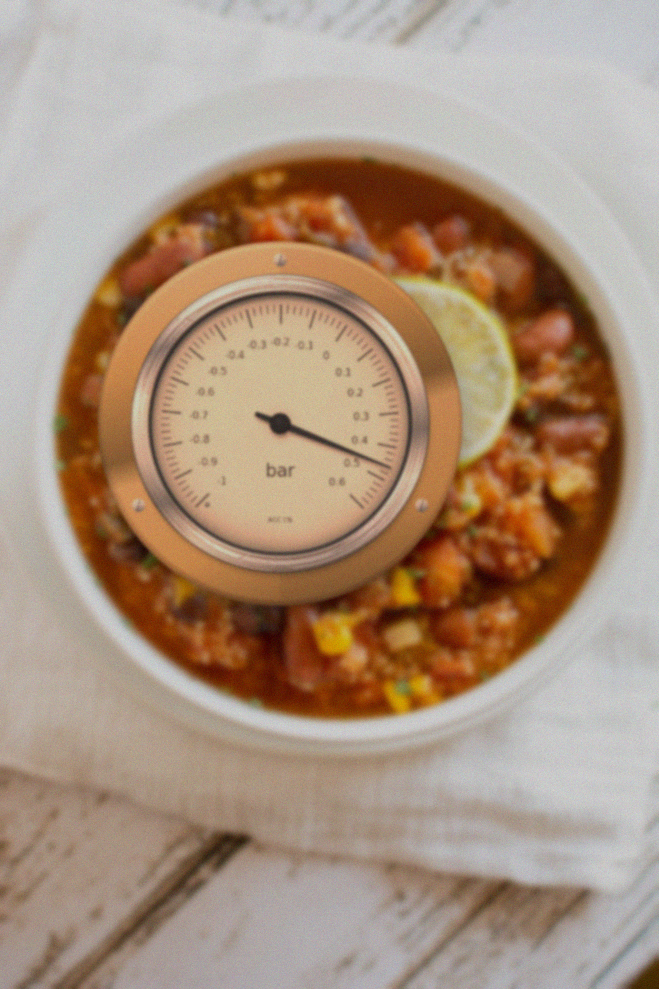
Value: 0.46 (bar)
